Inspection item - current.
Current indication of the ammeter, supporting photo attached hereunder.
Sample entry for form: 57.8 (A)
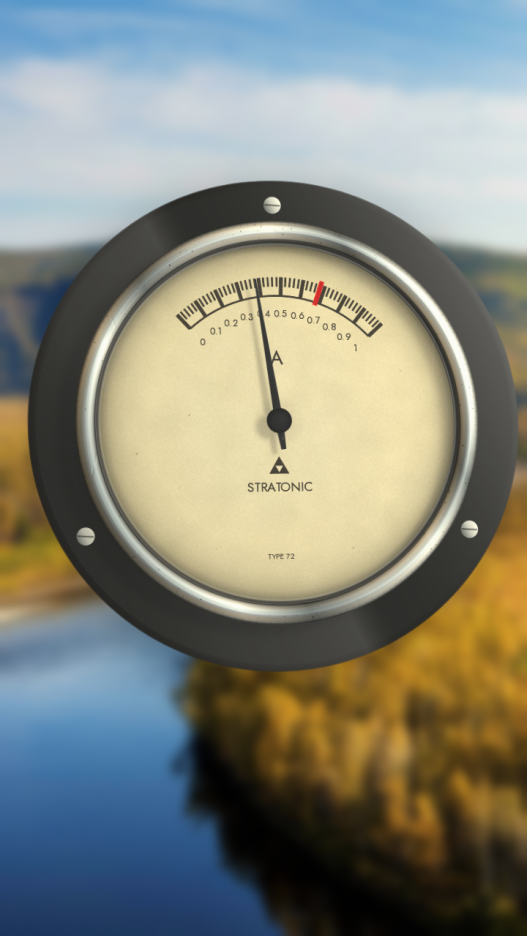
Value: 0.38 (A)
